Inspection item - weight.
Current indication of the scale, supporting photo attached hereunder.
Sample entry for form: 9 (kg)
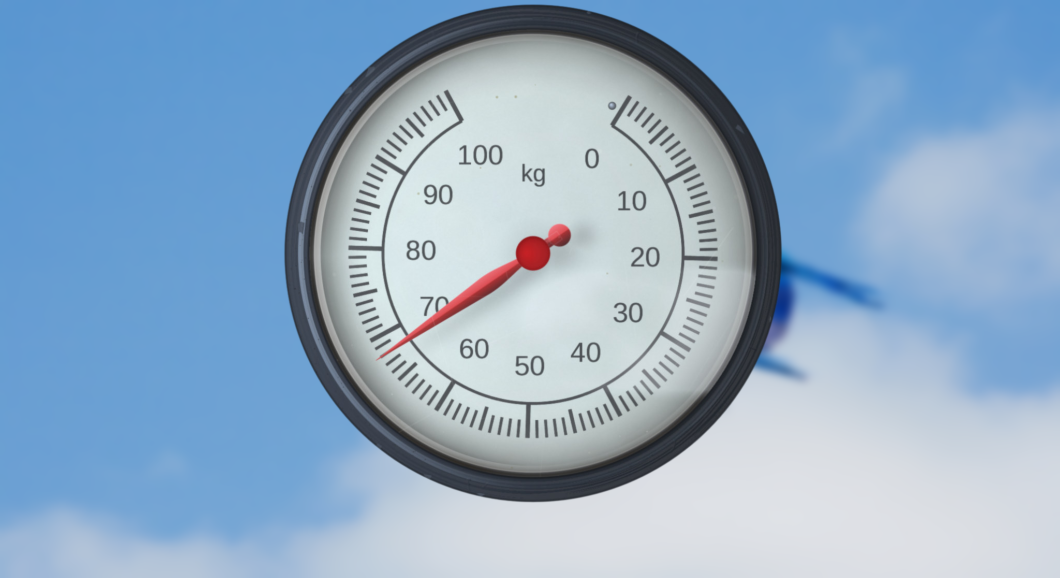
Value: 68 (kg)
